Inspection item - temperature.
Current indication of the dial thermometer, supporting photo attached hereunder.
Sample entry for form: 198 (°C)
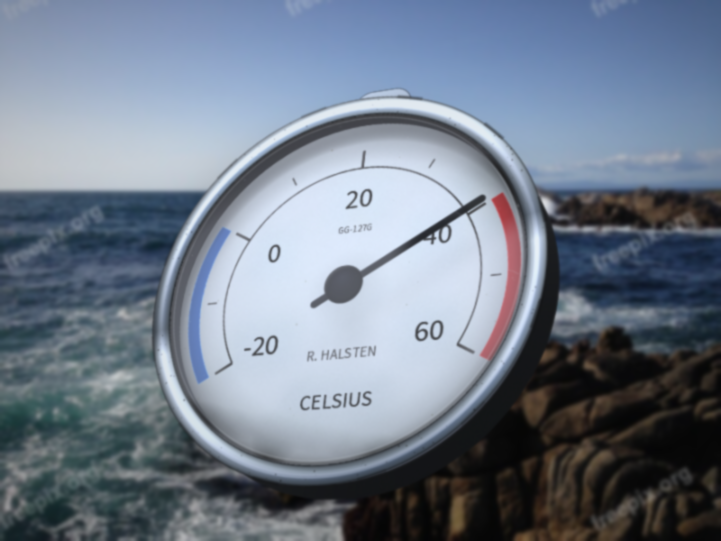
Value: 40 (°C)
